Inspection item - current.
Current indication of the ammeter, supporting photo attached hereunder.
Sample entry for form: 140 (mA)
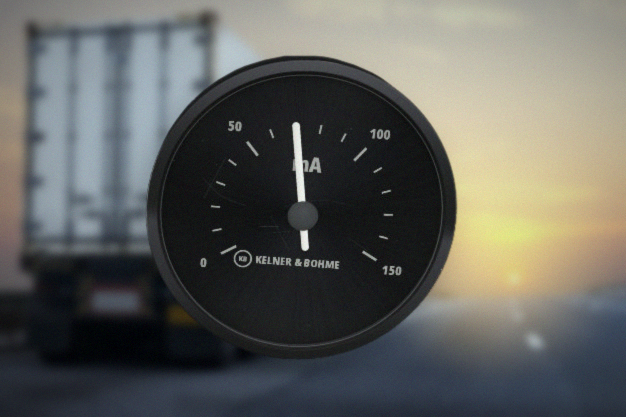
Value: 70 (mA)
